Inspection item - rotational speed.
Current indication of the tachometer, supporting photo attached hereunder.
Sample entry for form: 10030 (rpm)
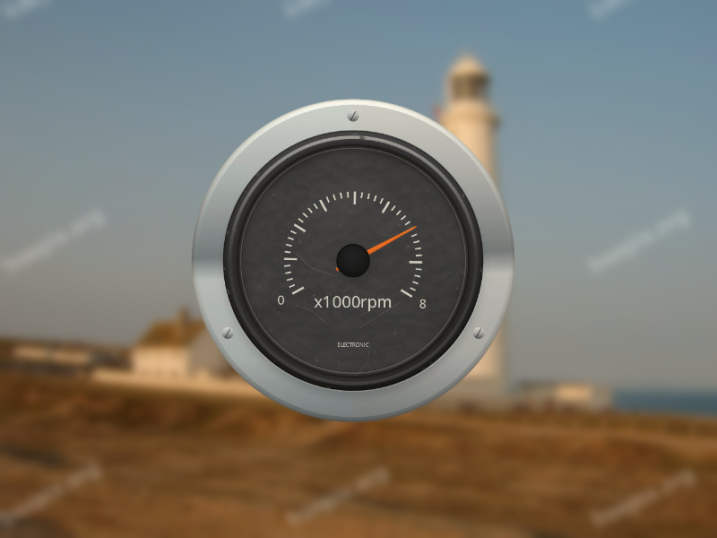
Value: 6000 (rpm)
